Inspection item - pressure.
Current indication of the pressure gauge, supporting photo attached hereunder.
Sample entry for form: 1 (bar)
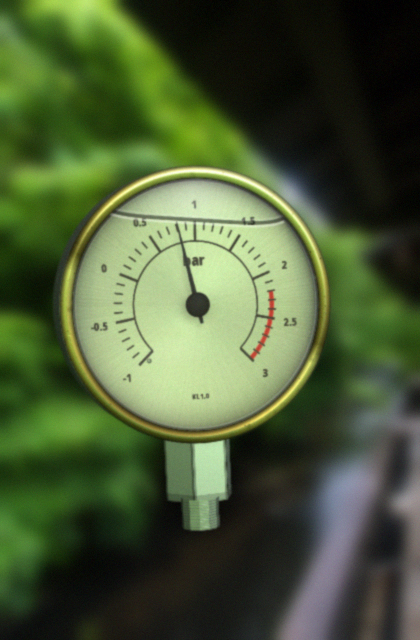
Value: 0.8 (bar)
